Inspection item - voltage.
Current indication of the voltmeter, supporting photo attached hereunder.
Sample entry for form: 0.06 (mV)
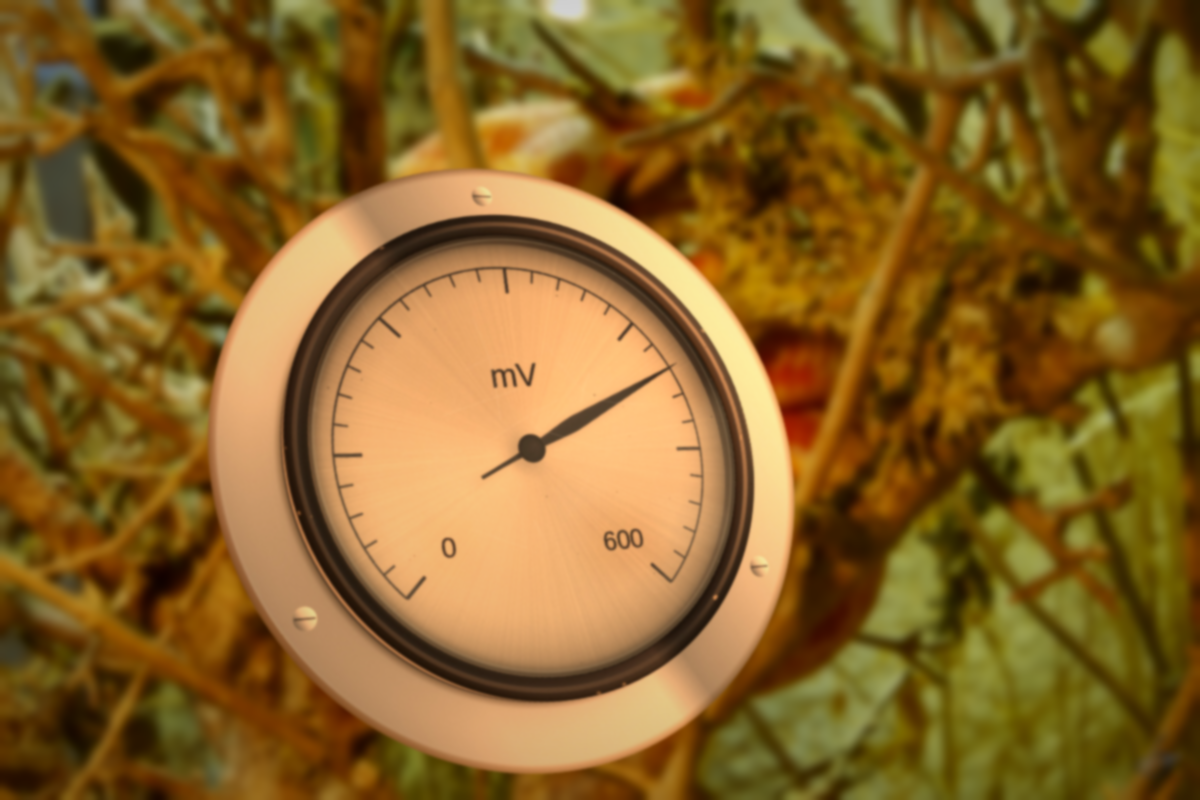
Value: 440 (mV)
